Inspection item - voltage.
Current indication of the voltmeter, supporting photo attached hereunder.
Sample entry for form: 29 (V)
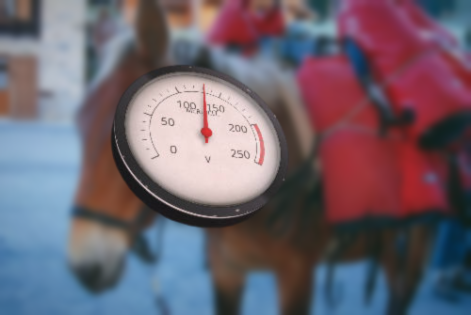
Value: 130 (V)
